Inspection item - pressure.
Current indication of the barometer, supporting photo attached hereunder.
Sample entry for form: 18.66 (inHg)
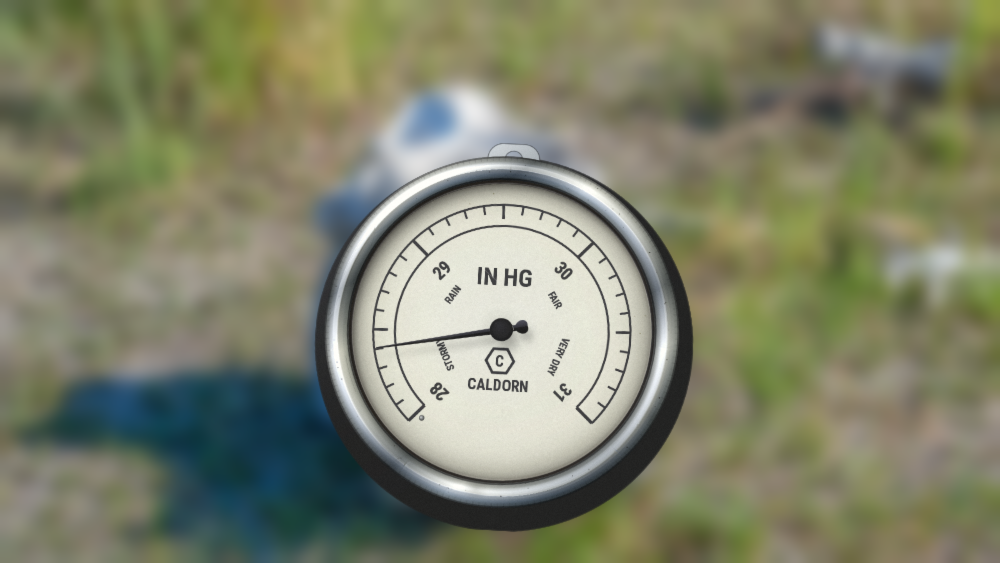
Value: 28.4 (inHg)
